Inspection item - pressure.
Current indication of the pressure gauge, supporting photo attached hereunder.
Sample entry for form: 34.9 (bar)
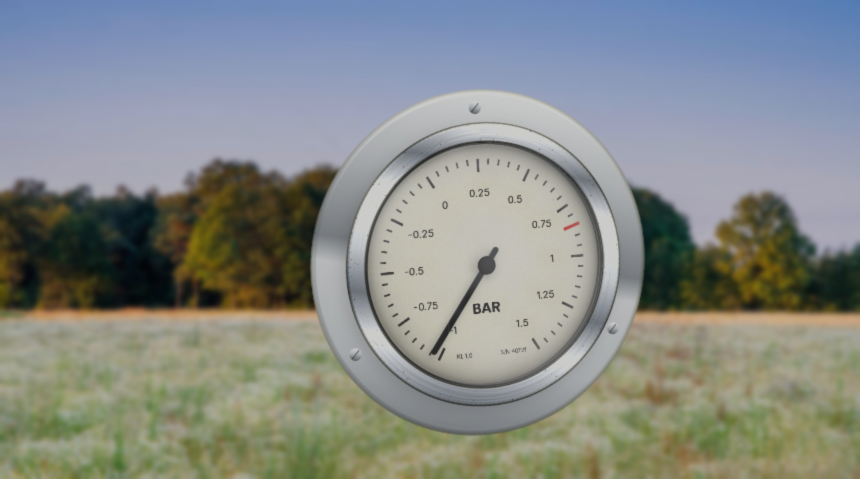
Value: -0.95 (bar)
